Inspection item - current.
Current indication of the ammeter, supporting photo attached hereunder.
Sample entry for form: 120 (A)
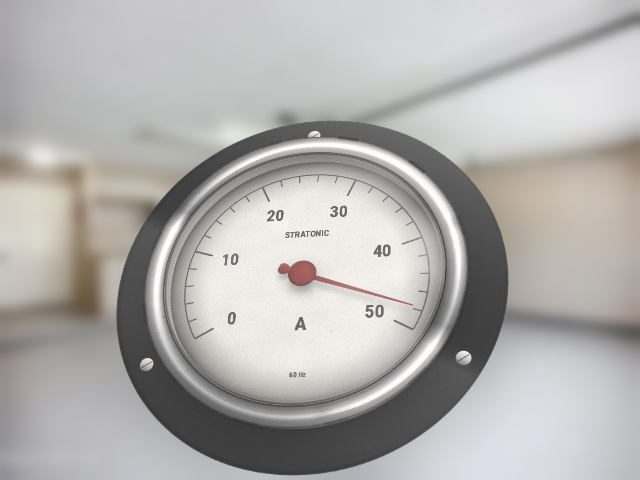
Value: 48 (A)
